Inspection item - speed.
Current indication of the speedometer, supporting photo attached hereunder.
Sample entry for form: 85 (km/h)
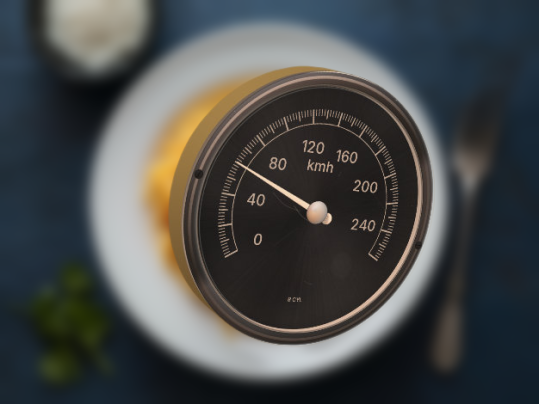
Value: 60 (km/h)
